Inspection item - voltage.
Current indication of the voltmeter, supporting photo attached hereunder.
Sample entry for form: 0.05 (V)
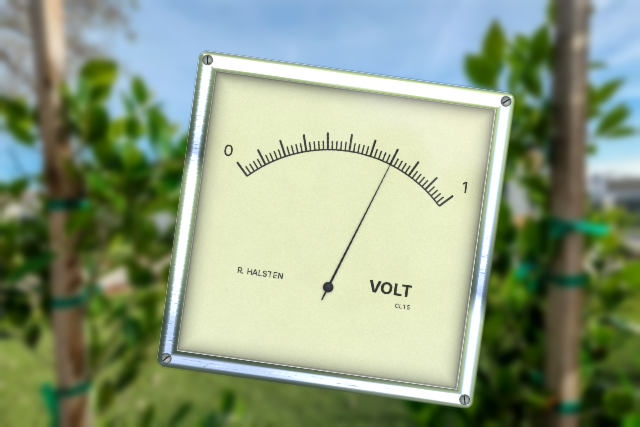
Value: 0.7 (V)
